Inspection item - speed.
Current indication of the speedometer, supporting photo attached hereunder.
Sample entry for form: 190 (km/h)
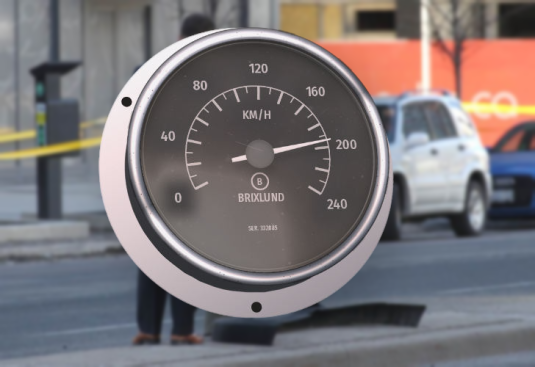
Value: 195 (km/h)
